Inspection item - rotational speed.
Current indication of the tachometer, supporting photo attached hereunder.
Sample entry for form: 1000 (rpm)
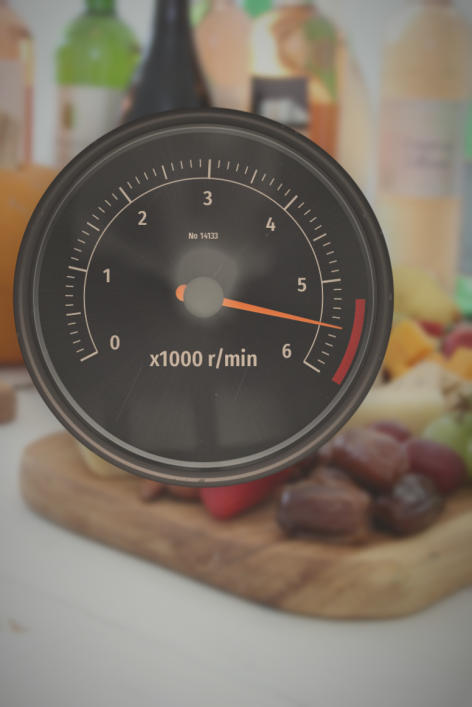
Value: 5500 (rpm)
